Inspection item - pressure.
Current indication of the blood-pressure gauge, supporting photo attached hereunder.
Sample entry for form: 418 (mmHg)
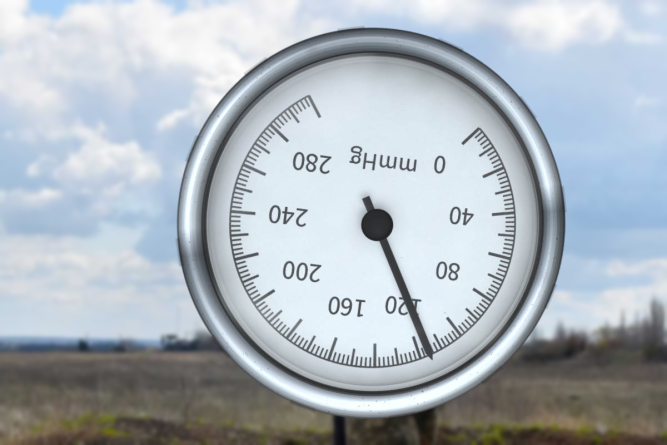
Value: 116 (mmHg)
